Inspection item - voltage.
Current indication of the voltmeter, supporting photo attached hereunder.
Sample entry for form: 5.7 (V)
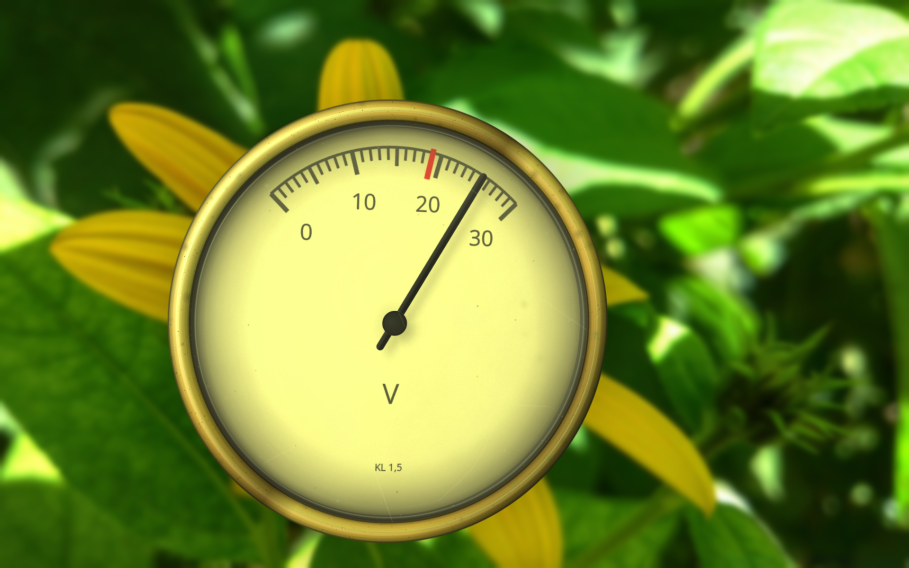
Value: 25 (V)
